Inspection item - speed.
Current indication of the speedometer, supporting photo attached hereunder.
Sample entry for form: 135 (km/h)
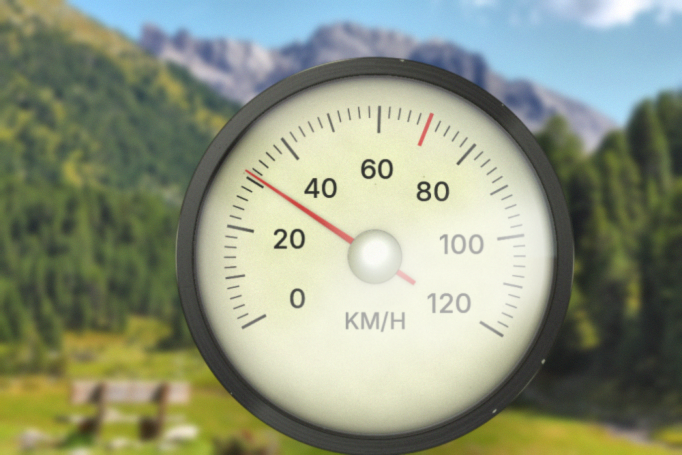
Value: 31 (km/h)
